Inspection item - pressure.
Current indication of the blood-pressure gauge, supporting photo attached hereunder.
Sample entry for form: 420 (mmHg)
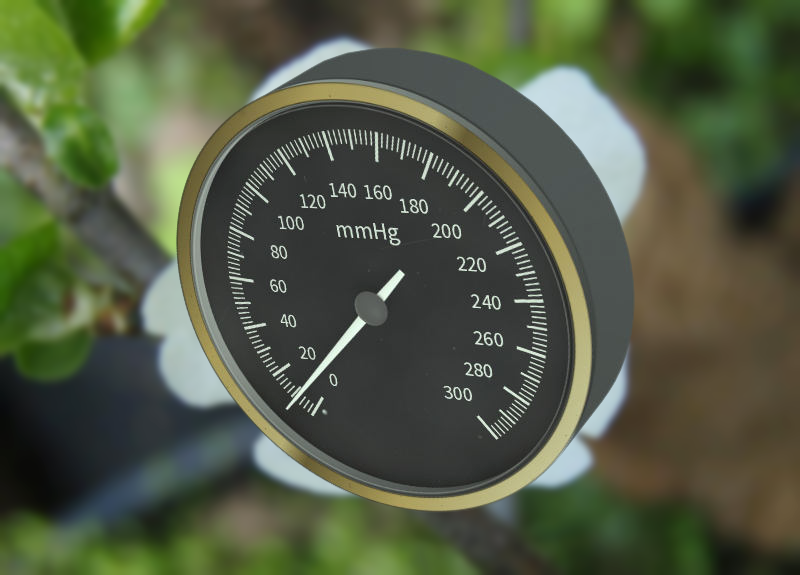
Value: 8 (mmHg)
